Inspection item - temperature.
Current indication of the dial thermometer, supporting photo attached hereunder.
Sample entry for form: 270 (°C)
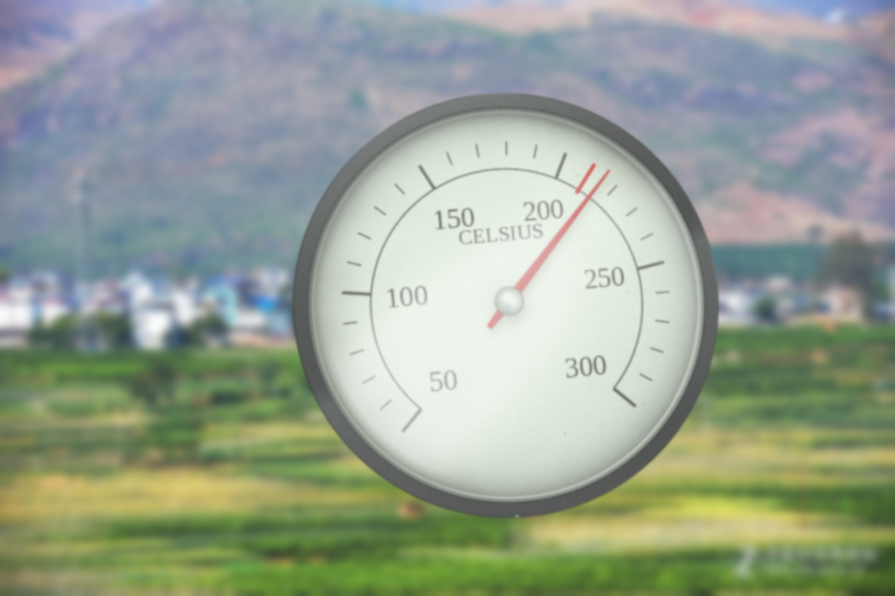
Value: 215 (°C)
